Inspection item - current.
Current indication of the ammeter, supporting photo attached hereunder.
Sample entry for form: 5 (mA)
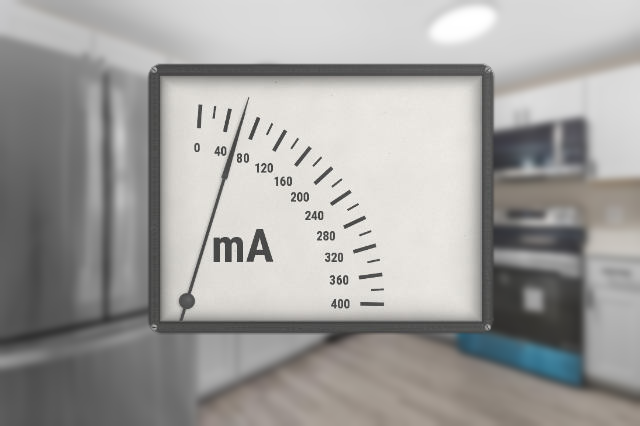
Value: 60 (mA)
